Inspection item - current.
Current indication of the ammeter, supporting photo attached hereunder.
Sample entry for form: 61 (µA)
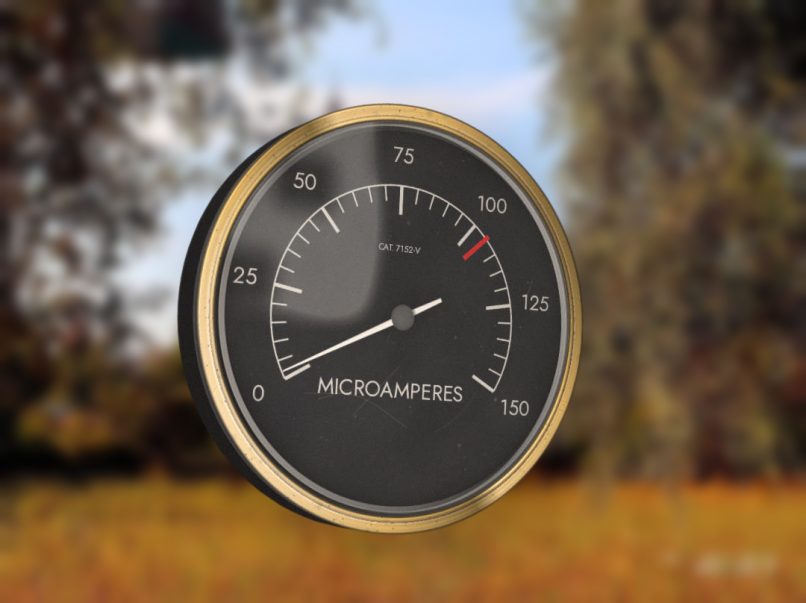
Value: 2.5 (µA)
